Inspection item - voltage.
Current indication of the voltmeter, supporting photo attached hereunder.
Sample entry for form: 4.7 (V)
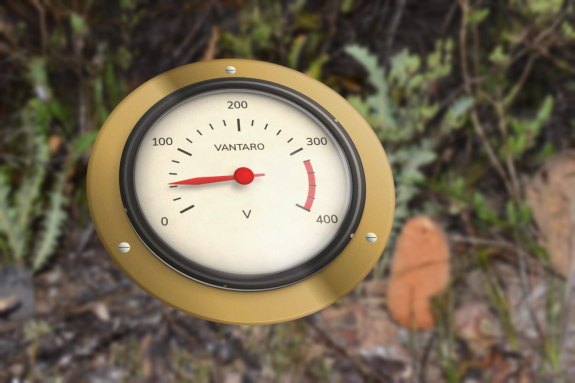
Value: 40 (V)
